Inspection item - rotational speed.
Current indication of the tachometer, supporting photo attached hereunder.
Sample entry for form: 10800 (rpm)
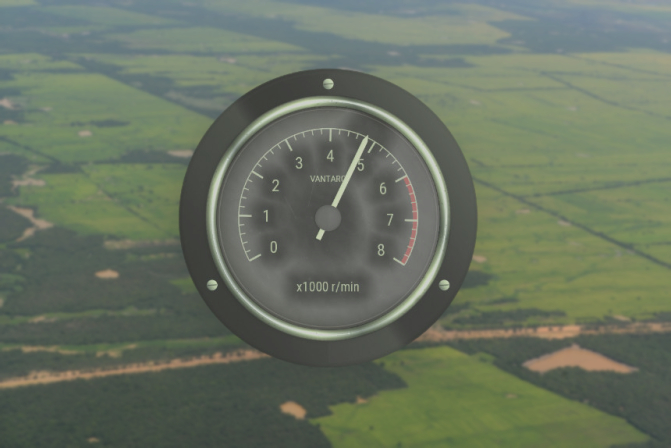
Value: 4800 (rpm)
